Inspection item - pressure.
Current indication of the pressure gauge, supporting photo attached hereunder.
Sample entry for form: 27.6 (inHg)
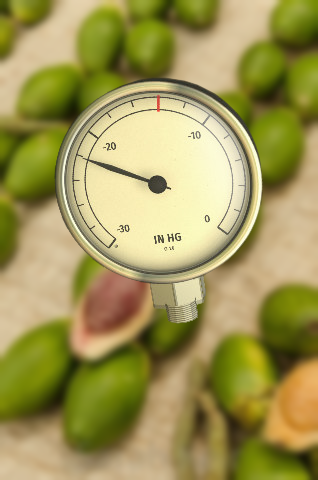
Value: -22 (inHg)
